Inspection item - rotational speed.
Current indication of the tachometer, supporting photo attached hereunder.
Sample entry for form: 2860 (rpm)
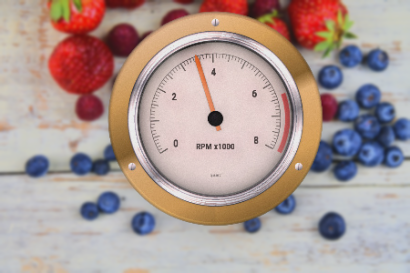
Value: 3500 (rpm)
